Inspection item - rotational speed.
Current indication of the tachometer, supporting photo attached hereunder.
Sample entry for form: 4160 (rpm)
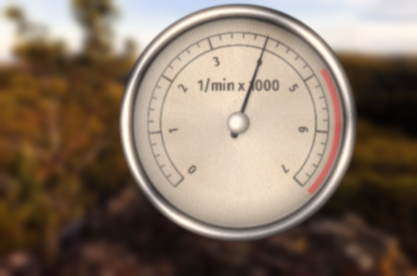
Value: 4000 (rpm)
